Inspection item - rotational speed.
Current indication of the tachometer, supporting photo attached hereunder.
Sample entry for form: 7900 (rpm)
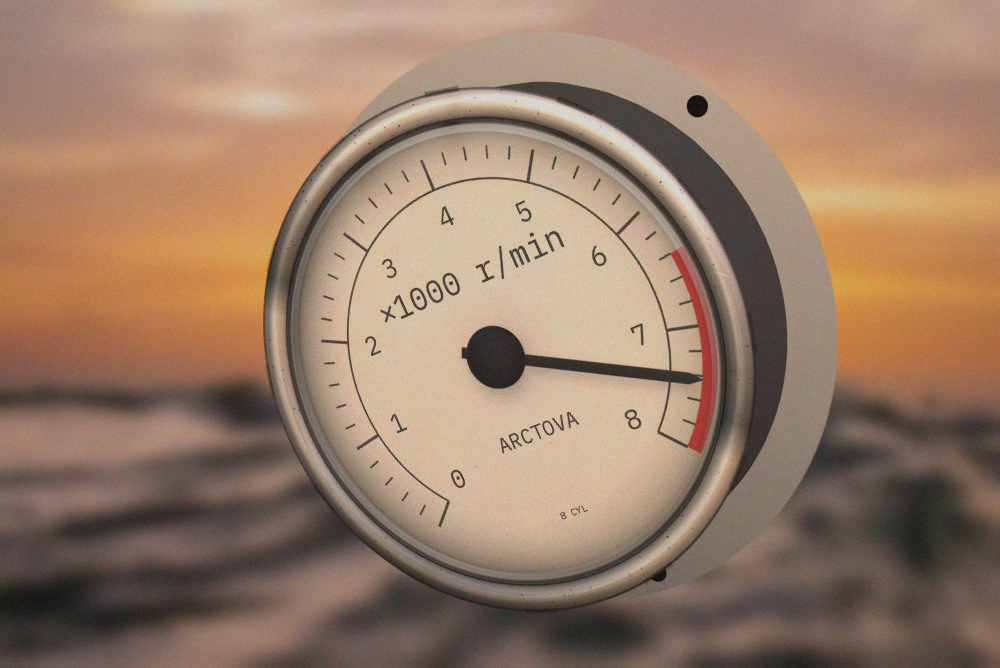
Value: 7400 (rpm)
